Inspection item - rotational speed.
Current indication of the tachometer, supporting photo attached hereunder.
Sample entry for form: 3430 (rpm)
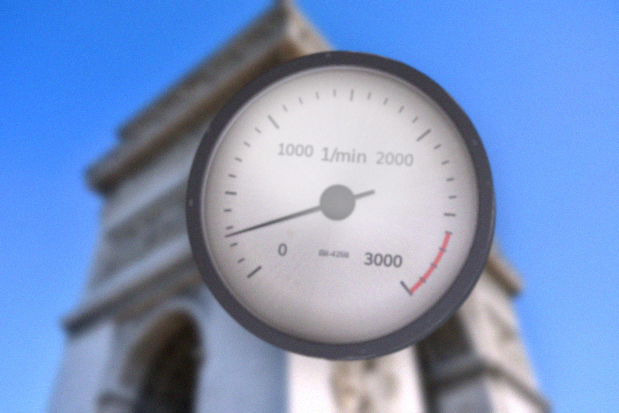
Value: 250 (rpm)
